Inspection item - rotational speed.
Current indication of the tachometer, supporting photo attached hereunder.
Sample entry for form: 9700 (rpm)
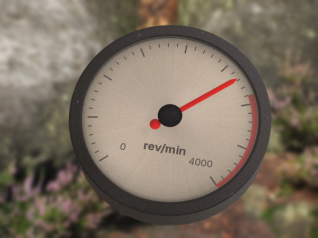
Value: 2700 (rpm)
